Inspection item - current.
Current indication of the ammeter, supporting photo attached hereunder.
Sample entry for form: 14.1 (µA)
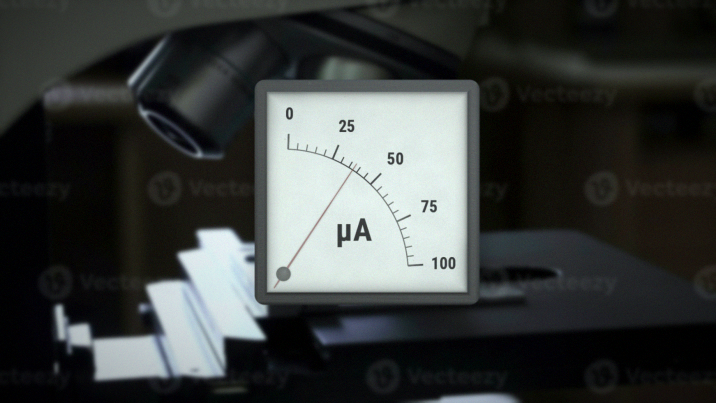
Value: 37.5 (µA)
